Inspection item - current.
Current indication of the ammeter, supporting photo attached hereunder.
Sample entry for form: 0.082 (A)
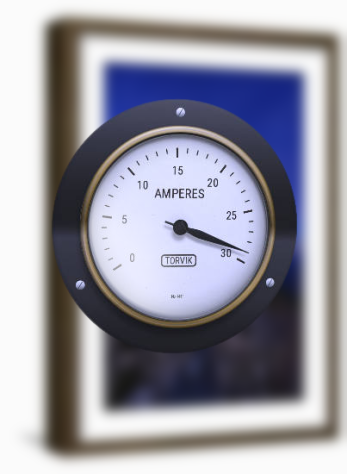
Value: 29 (A)
